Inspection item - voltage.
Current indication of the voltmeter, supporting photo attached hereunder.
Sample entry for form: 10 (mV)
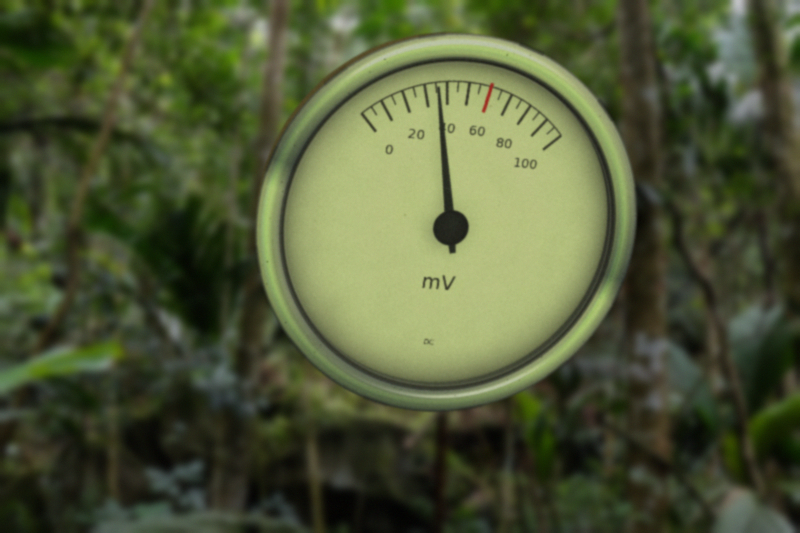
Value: 35 (mV)
